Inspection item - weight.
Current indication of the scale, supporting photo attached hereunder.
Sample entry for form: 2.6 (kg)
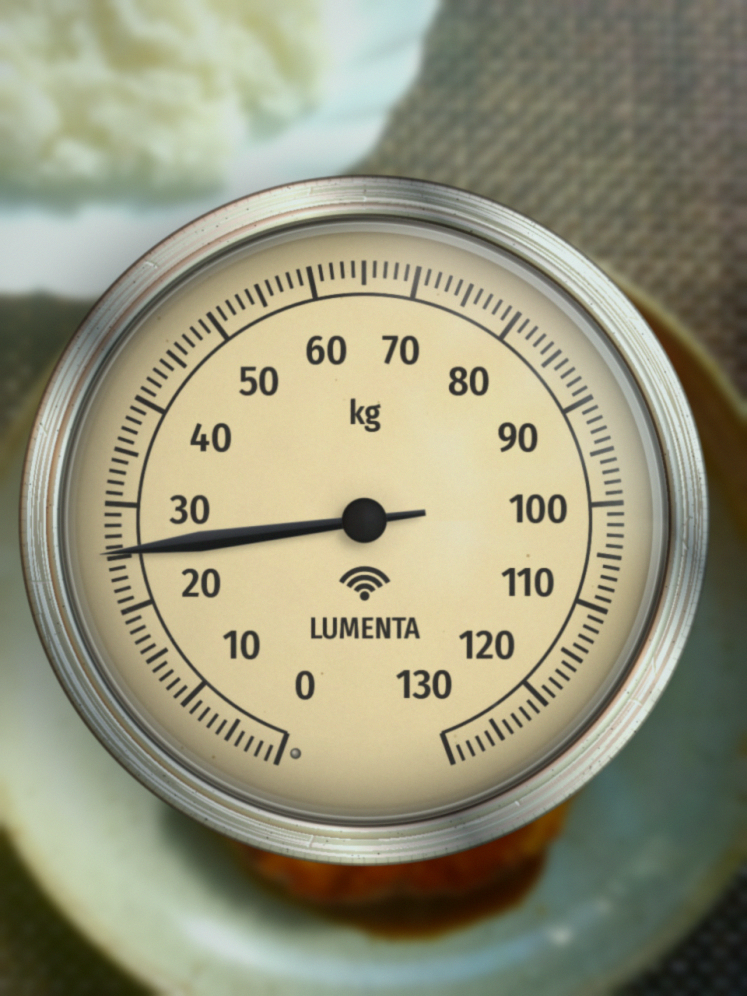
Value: 25.5 (kg)
